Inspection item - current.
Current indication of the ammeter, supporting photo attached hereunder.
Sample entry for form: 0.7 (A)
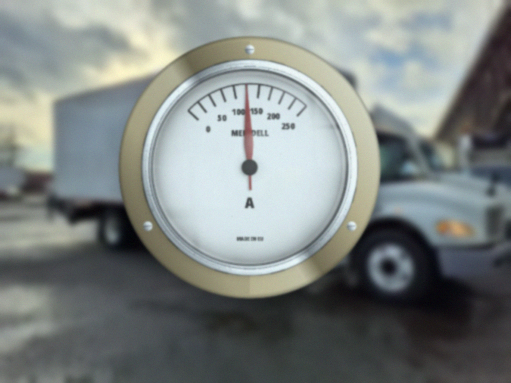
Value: 125 (A)
